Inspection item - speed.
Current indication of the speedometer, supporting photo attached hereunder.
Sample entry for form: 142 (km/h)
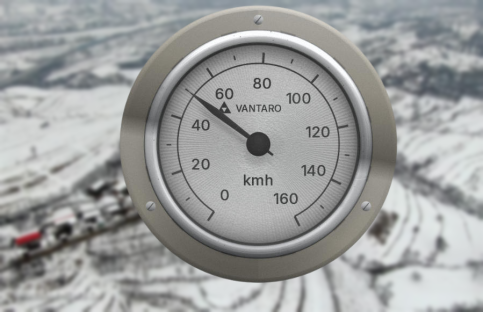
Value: 50 (km/h)
